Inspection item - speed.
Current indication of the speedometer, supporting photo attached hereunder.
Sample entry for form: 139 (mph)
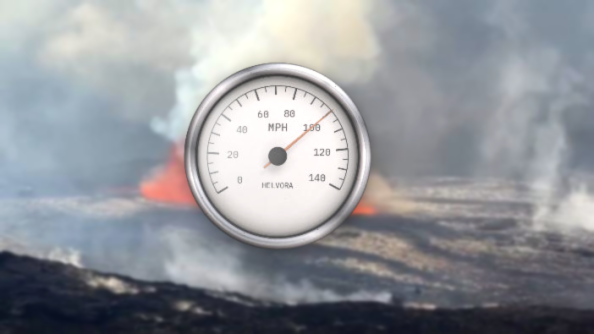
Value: 100 (mph)
